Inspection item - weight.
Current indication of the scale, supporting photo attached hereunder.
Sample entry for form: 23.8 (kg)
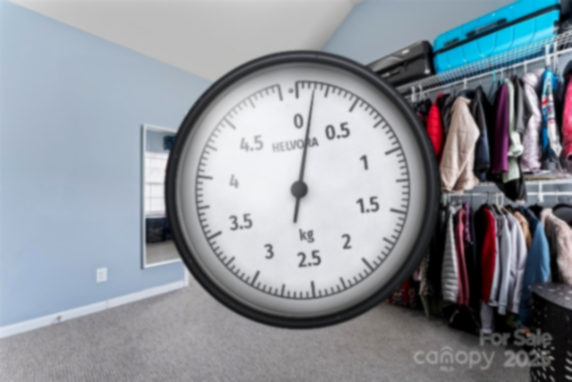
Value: 0.15 (kg)
